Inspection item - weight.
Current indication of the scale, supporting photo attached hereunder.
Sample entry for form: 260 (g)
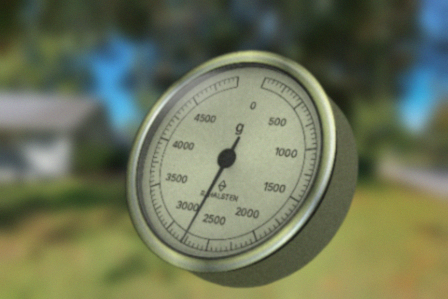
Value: 2750 (g)
